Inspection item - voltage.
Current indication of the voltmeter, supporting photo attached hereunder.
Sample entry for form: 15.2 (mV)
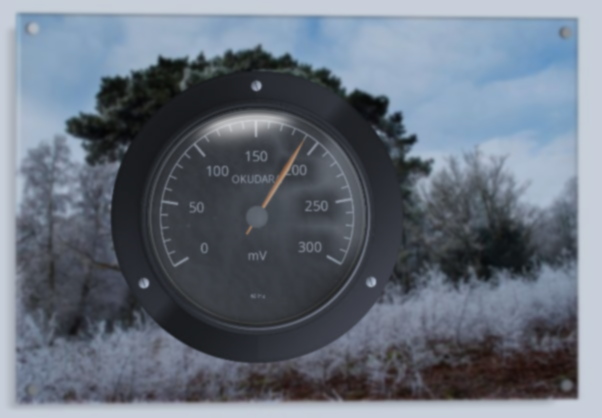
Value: 190 (mV)
